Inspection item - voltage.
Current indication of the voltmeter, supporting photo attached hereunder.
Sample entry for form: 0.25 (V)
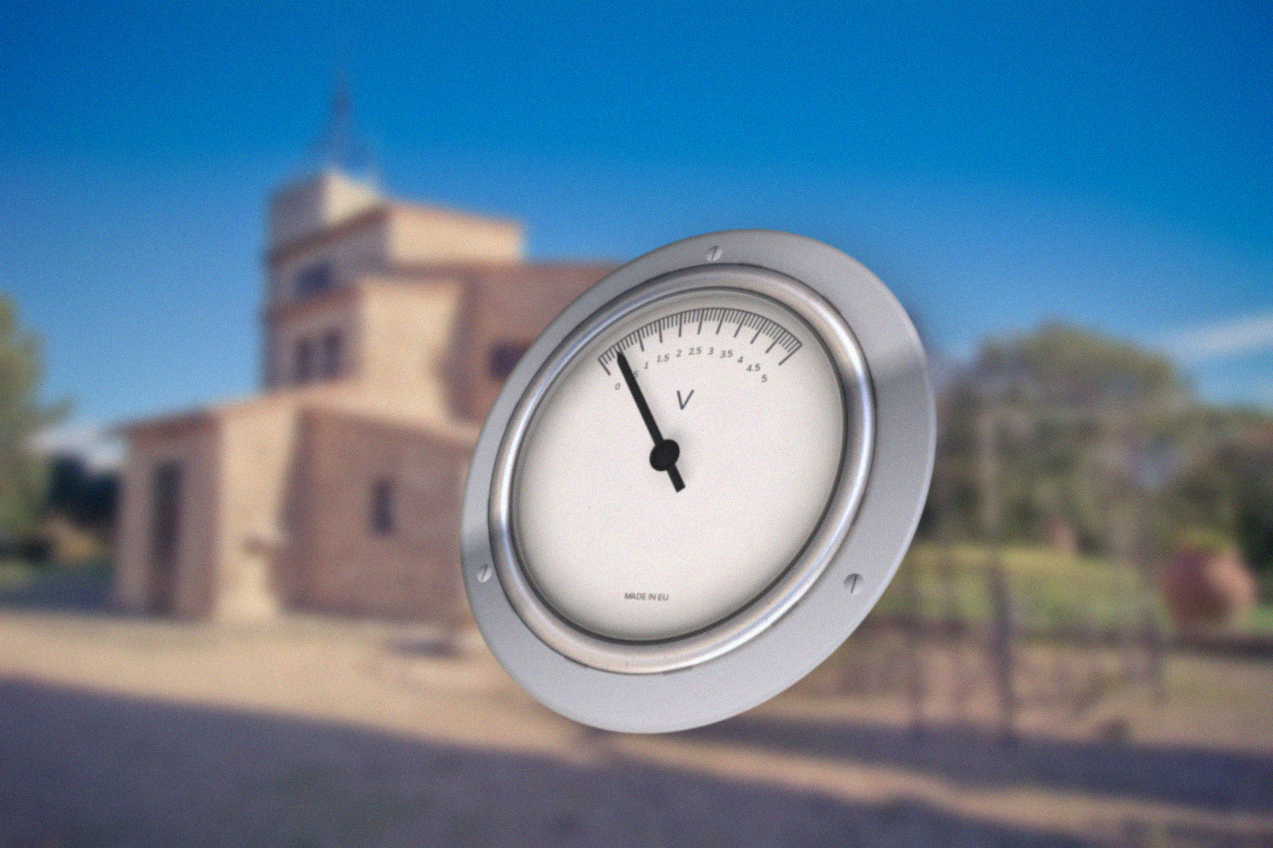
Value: 0.5 (V)
